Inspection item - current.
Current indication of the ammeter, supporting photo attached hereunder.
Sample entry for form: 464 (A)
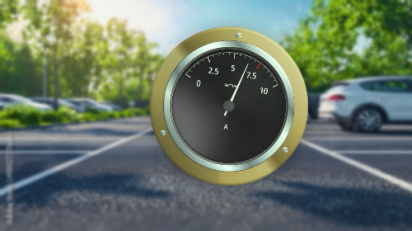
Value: 6.5 (A)
